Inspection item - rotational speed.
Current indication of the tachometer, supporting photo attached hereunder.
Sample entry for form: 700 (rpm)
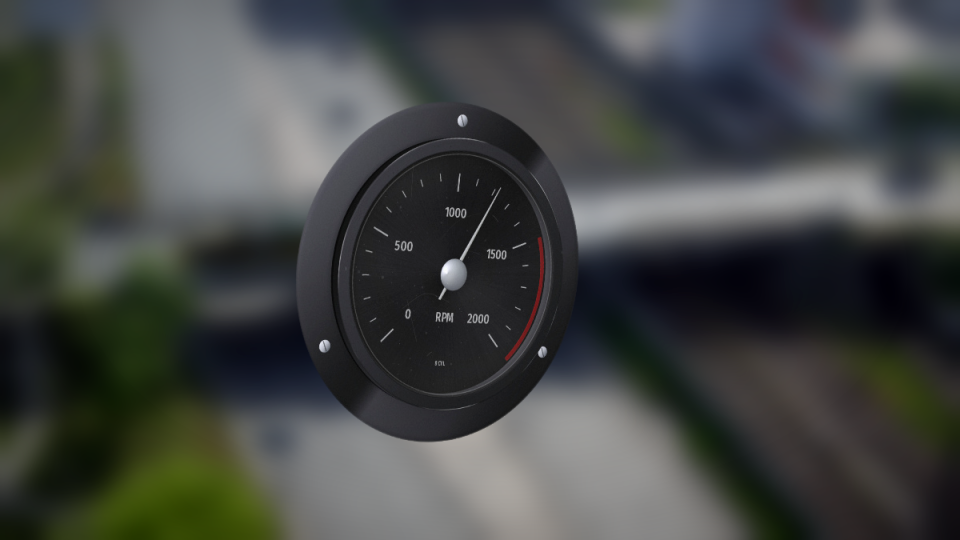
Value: 1200 (rpm)
